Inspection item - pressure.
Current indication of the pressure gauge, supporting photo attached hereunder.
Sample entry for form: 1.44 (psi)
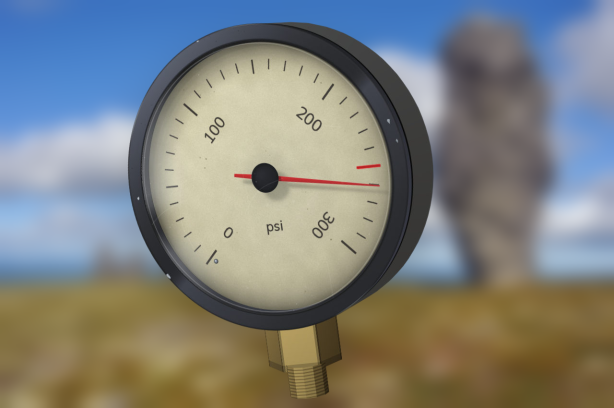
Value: 260 (psi)
